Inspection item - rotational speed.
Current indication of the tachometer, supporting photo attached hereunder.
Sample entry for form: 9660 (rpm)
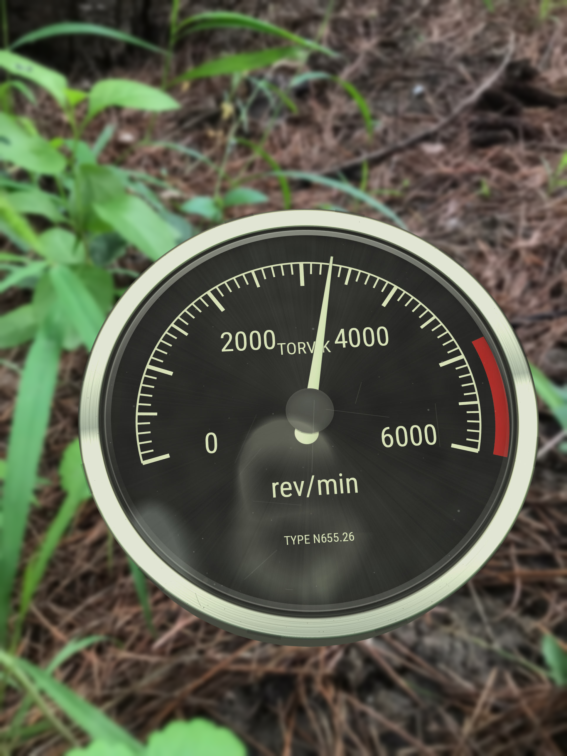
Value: 3300 (rpm)
